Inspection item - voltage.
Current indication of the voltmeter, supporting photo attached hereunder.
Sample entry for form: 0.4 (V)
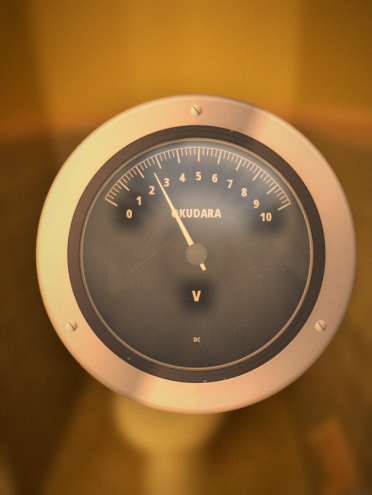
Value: 2.6 (V)
